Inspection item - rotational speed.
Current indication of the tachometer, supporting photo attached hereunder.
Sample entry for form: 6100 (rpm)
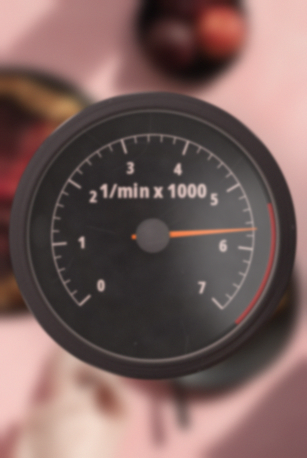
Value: 5700 (rpm)
